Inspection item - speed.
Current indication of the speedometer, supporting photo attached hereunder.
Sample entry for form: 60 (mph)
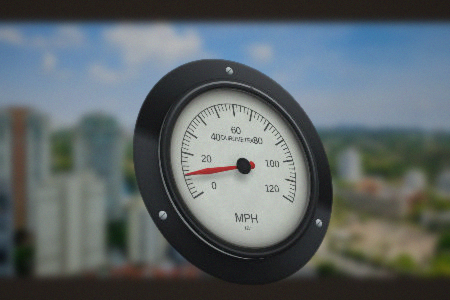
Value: 10 (mph)
